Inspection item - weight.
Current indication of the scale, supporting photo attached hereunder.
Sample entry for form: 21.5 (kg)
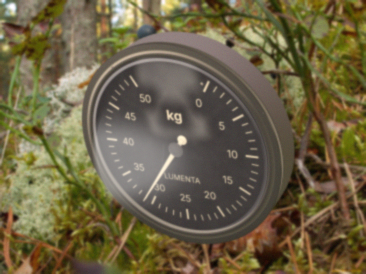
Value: 31 (kg)
